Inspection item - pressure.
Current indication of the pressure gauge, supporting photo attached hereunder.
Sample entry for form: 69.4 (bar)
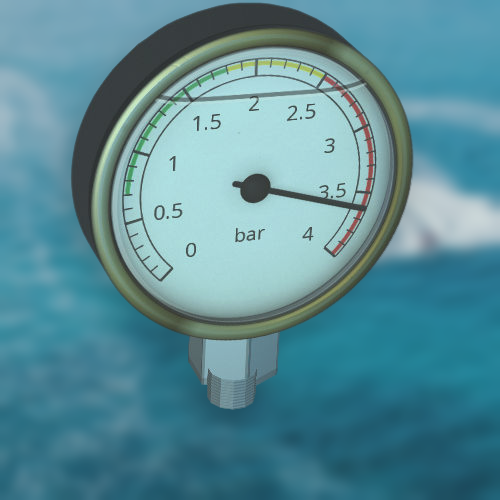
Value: 3.6 (bar)
